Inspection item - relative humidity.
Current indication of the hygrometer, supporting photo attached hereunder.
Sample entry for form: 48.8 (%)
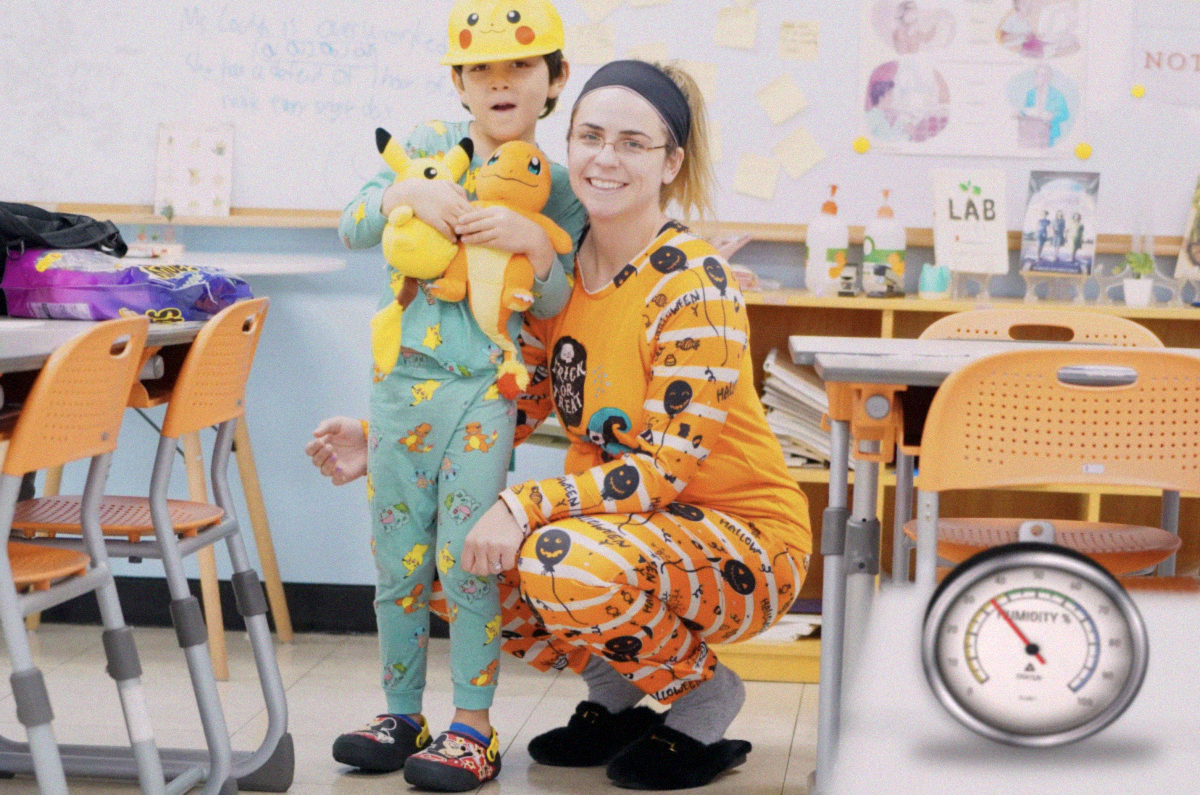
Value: 35 (%)
